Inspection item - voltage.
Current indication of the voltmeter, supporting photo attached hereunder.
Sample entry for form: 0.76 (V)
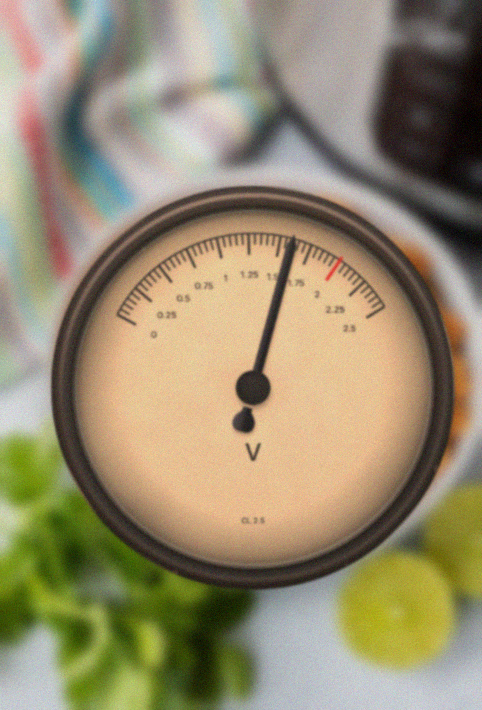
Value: 1.6 (V)
